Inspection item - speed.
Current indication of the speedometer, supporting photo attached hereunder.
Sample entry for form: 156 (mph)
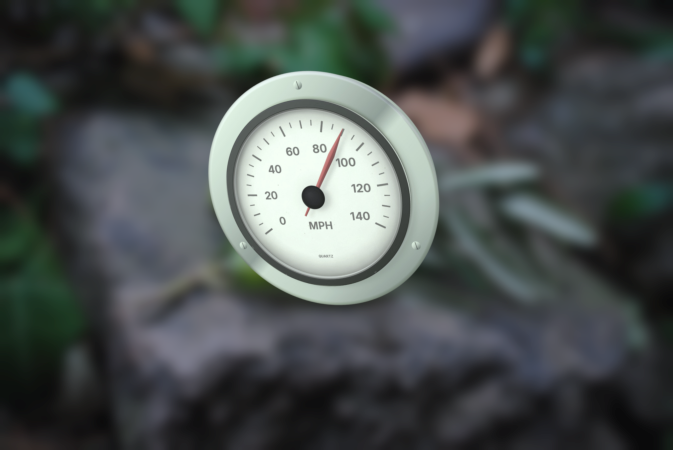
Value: 90 (mph)
